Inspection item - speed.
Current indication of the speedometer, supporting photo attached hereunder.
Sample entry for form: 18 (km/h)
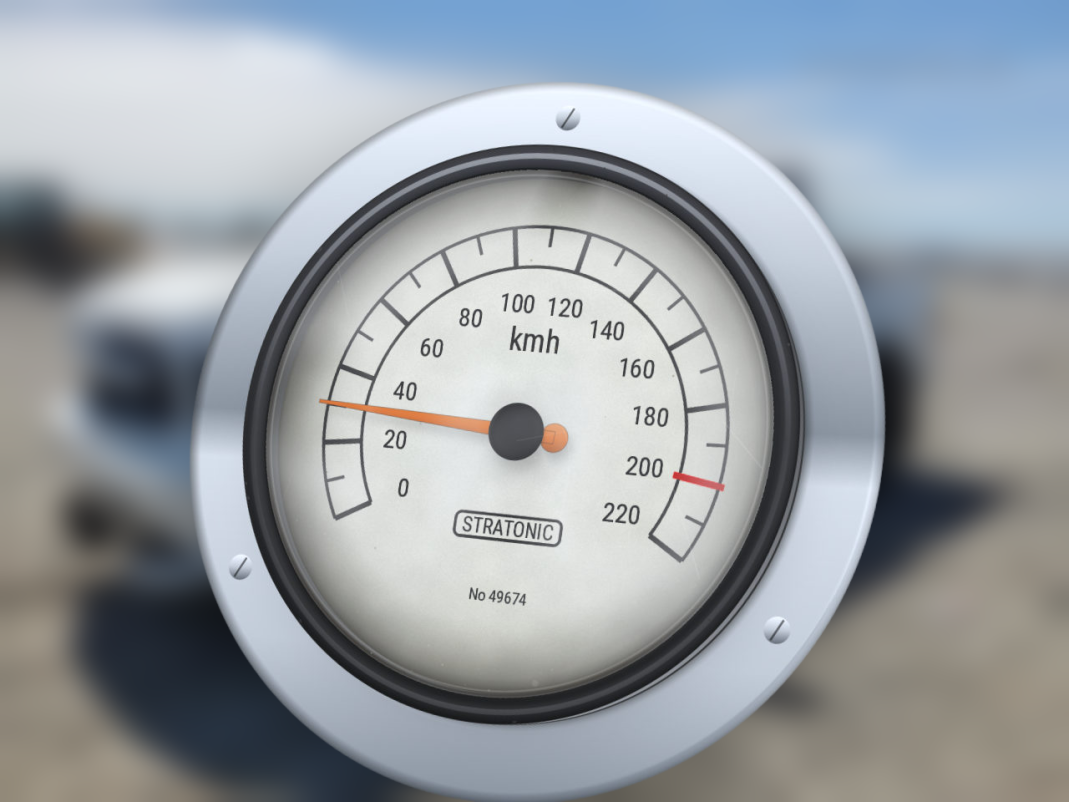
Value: 30 (km/h)
